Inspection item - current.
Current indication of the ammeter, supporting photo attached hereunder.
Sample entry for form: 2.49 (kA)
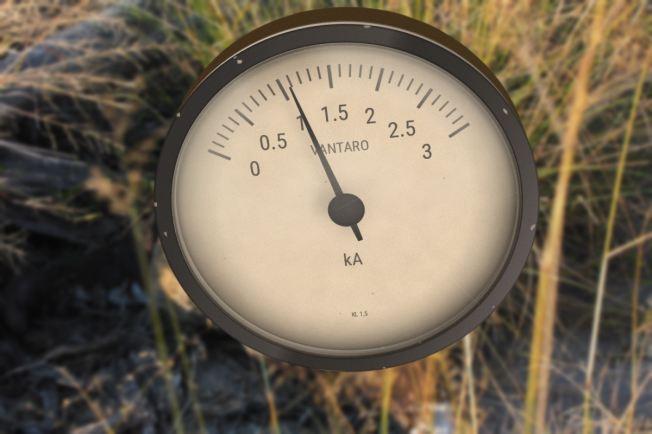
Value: 1.1 (kA)
